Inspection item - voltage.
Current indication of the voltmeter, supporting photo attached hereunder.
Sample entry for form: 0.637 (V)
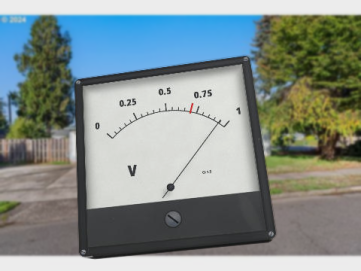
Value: 0.95 (V)
